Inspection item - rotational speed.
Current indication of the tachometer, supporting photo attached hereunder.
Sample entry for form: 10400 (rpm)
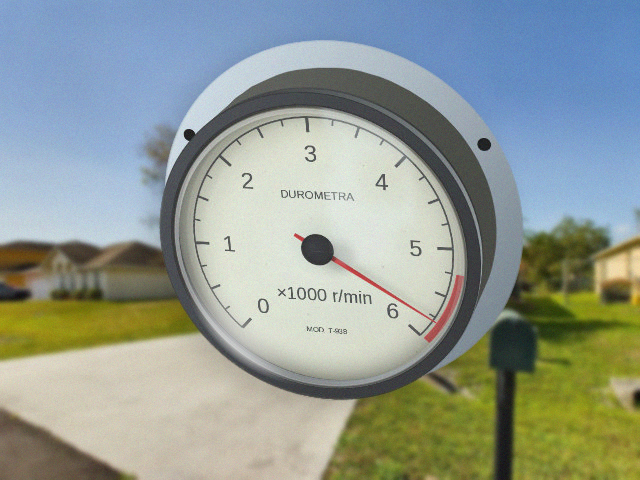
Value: 5750 (rpm)
